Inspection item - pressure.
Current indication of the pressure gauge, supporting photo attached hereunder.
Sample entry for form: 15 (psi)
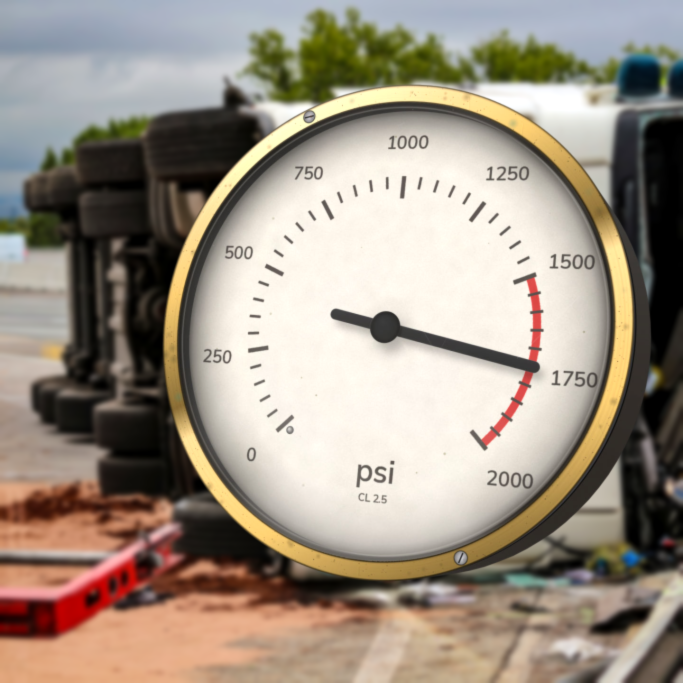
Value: 1750 (psi)
